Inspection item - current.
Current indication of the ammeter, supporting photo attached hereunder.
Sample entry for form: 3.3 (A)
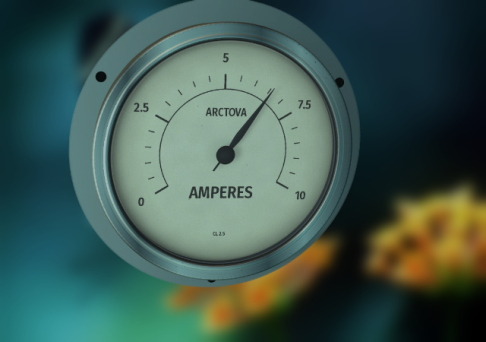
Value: 6.5 (A)
